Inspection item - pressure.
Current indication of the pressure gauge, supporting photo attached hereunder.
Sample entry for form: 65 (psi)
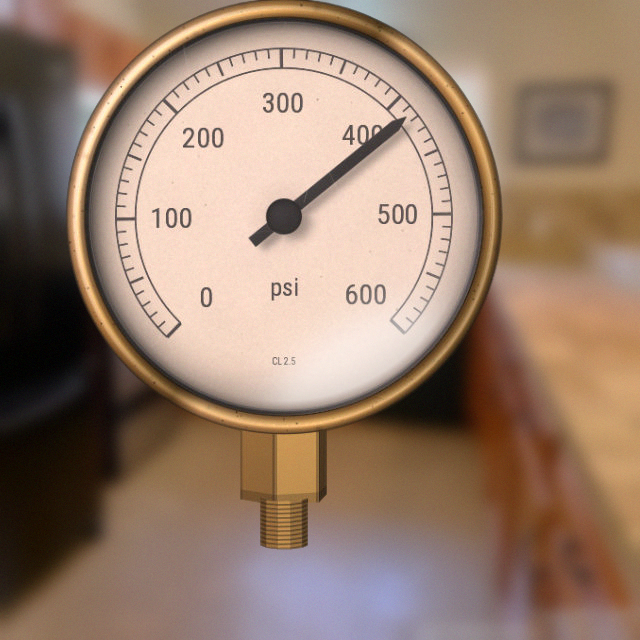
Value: 415 (psi)
